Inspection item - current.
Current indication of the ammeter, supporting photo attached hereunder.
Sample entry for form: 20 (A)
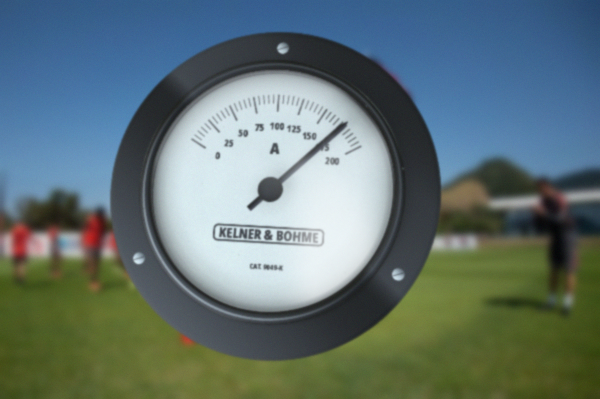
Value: 175 (A)
